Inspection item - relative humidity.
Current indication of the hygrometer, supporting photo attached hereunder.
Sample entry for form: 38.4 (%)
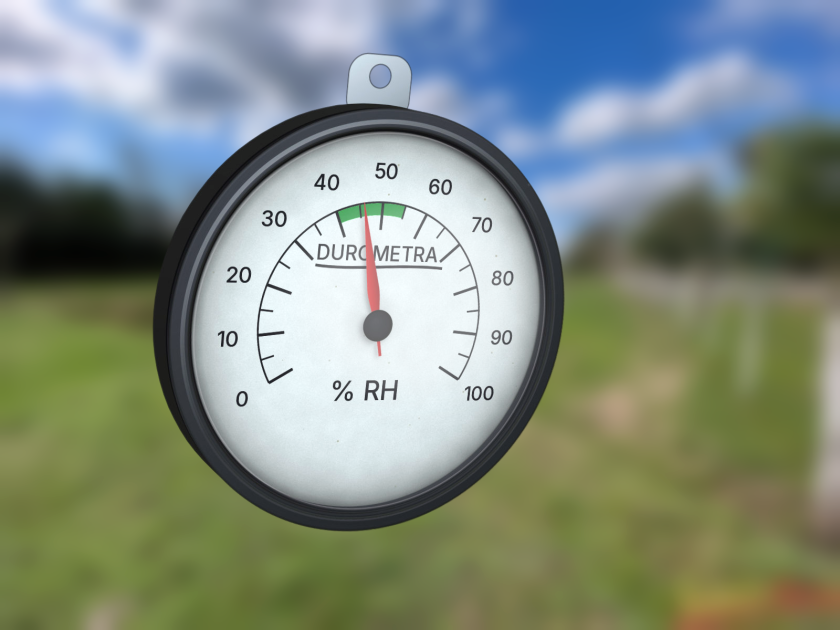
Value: 45 (%)
